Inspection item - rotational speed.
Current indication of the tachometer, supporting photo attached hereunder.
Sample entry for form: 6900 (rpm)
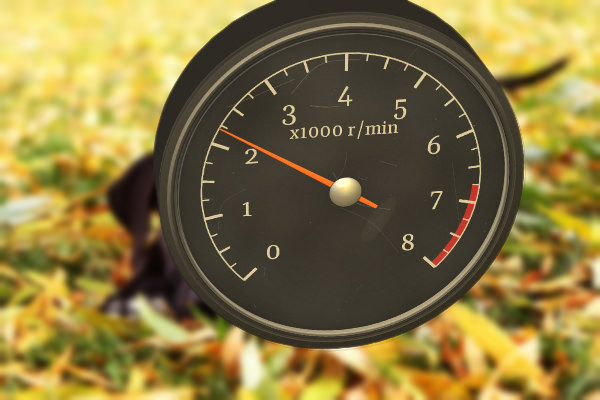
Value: 2250 (rpm)
